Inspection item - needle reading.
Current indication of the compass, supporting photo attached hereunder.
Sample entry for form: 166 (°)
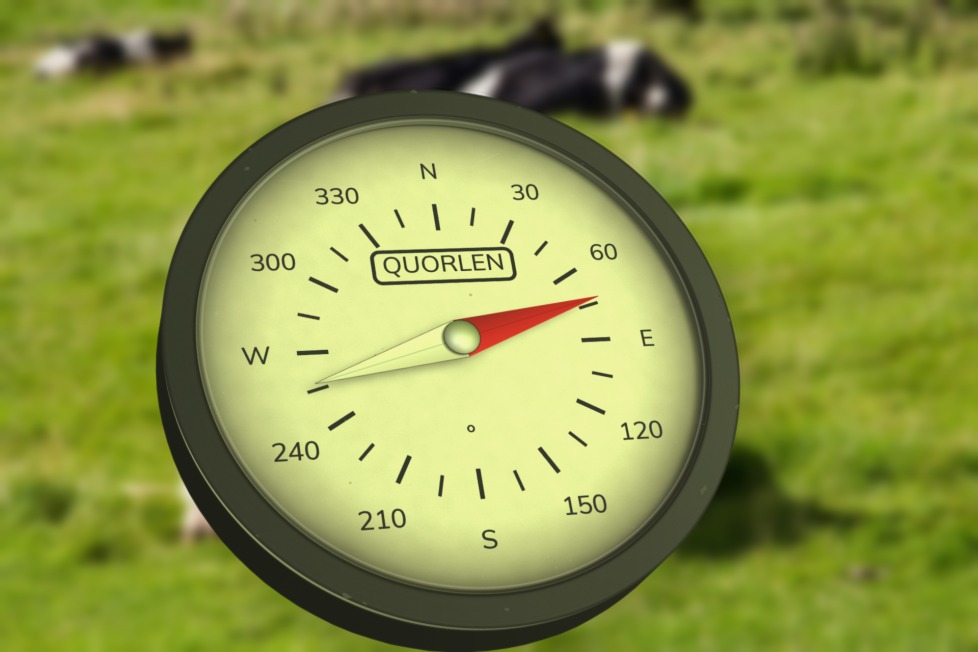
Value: 75 (°)
